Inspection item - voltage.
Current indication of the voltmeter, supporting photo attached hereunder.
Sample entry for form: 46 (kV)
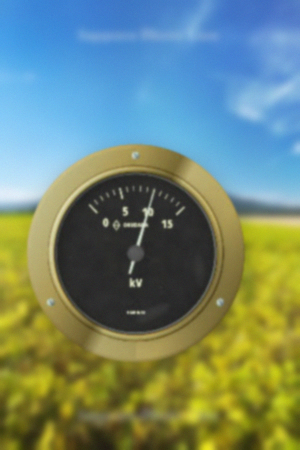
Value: 10 (kV)
